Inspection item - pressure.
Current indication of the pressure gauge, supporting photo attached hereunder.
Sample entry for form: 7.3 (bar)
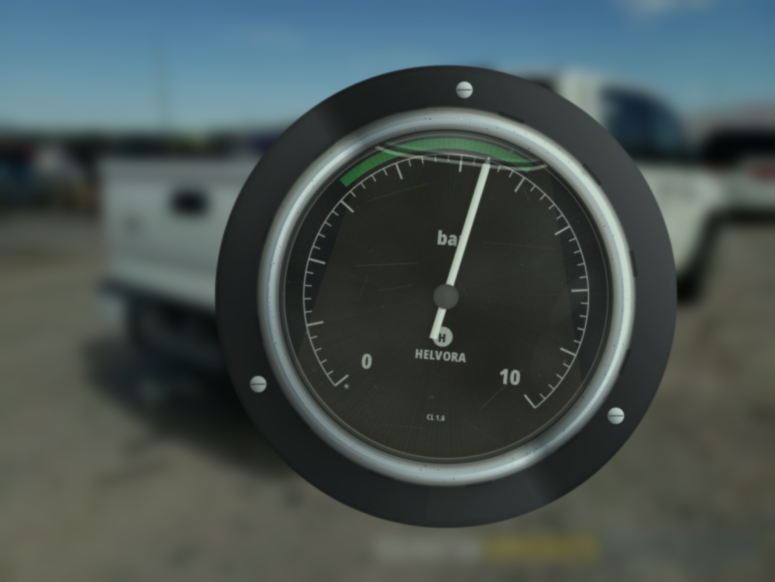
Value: 5.4 (bar)
